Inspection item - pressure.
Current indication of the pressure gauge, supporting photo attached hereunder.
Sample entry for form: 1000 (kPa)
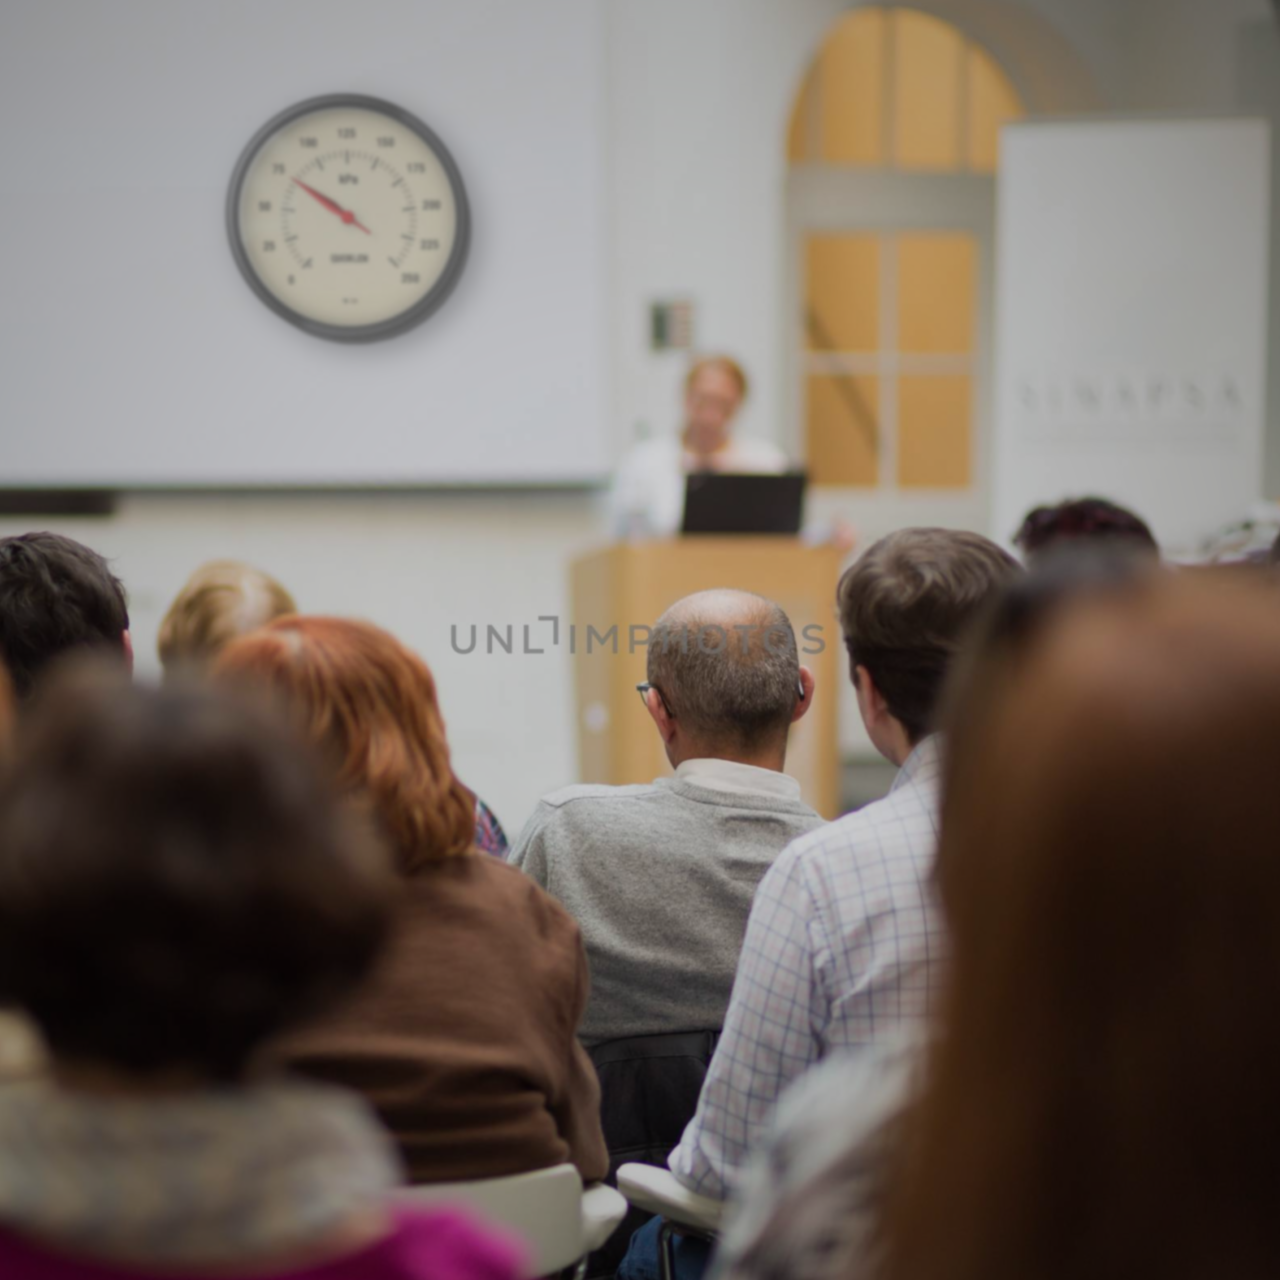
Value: 75 (kPa)
